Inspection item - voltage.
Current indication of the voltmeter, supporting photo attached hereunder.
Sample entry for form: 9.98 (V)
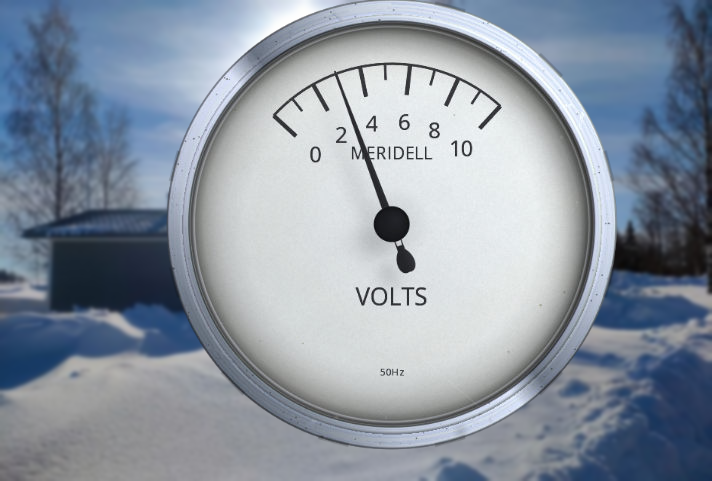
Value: 3 (V)
